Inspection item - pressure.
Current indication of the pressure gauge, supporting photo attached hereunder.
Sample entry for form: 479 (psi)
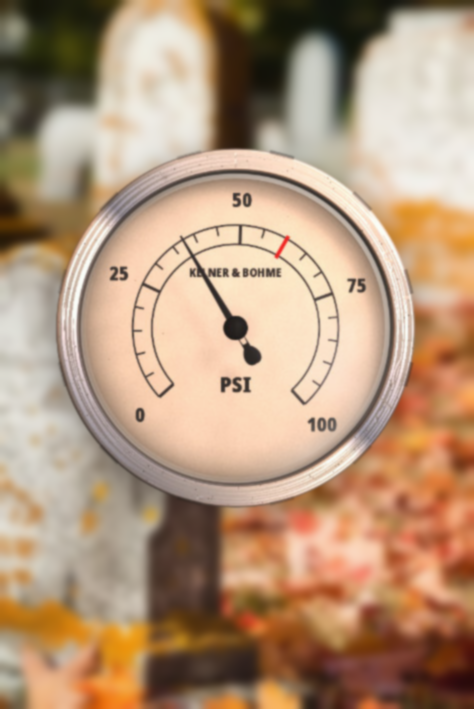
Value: 37.5 (psi)
